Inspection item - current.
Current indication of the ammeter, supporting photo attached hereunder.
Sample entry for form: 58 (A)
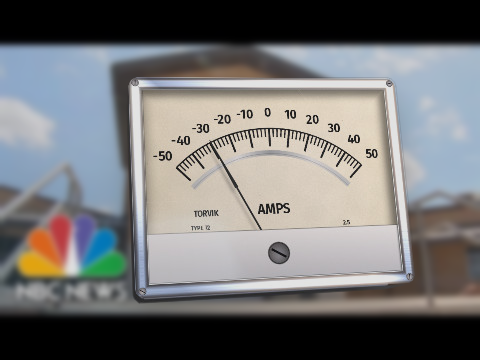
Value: -30 (A)
